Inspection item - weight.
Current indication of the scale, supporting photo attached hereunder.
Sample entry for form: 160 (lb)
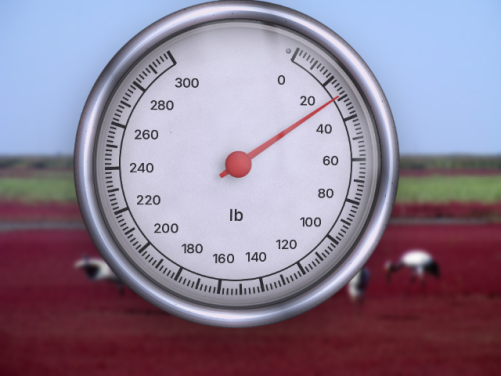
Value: 28 (lb)
